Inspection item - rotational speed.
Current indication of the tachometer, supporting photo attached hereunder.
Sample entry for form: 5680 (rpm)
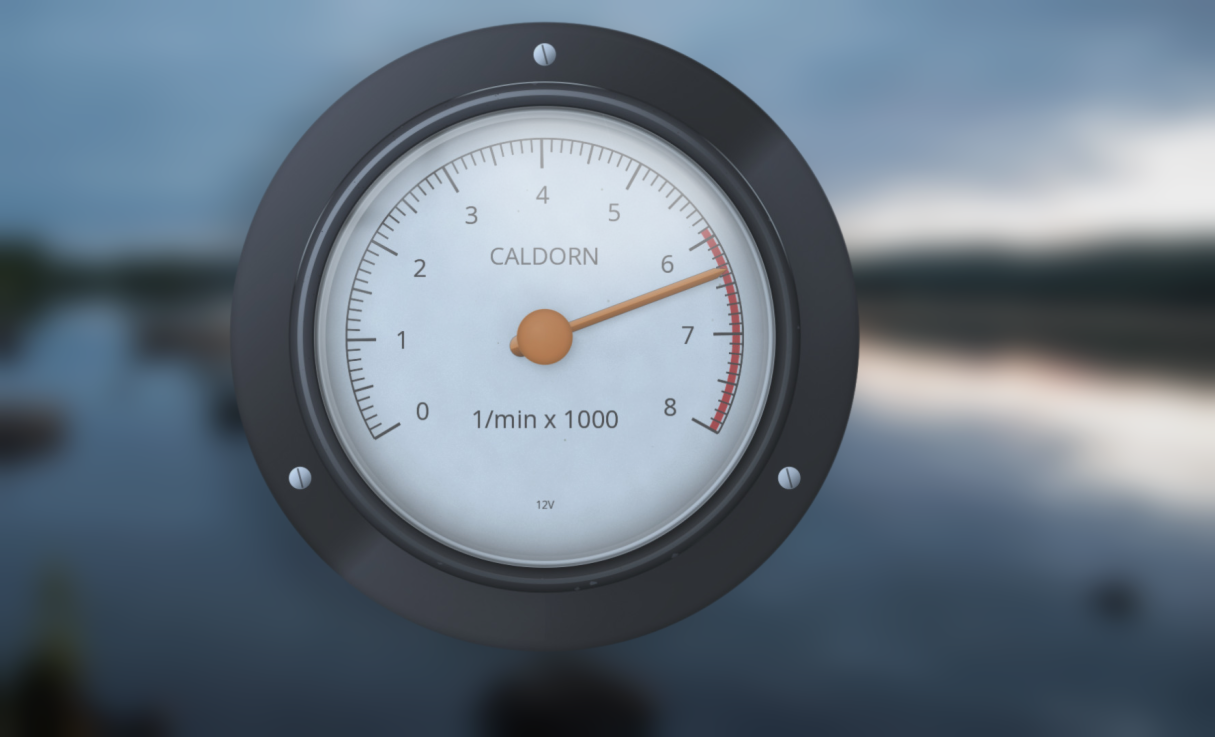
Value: 6350 (rpm)
